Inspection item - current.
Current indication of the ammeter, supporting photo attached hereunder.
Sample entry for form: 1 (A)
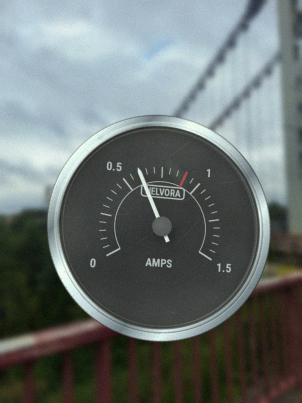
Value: 0.6 (A)
